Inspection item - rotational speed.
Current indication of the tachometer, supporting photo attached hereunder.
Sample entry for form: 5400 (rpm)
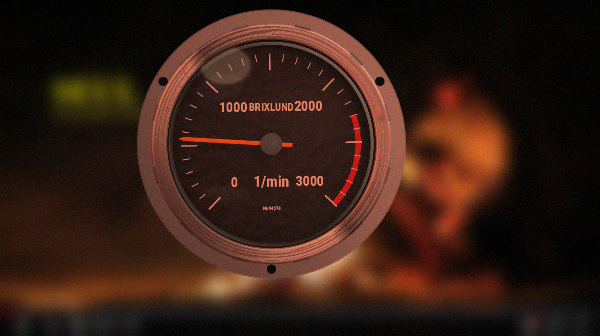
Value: 550 (rpm)
